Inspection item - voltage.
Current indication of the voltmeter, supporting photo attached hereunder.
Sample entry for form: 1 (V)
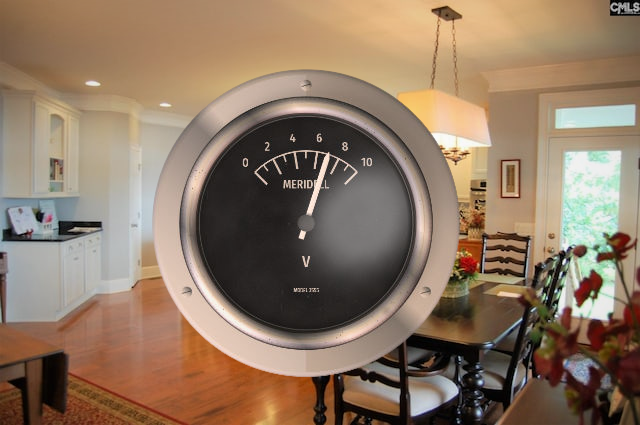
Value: 7 (V)
